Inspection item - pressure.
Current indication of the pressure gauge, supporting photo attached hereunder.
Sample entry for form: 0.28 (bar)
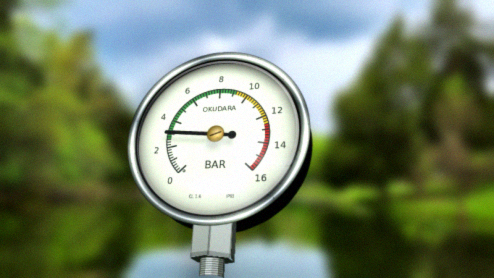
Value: 3 (bar)
